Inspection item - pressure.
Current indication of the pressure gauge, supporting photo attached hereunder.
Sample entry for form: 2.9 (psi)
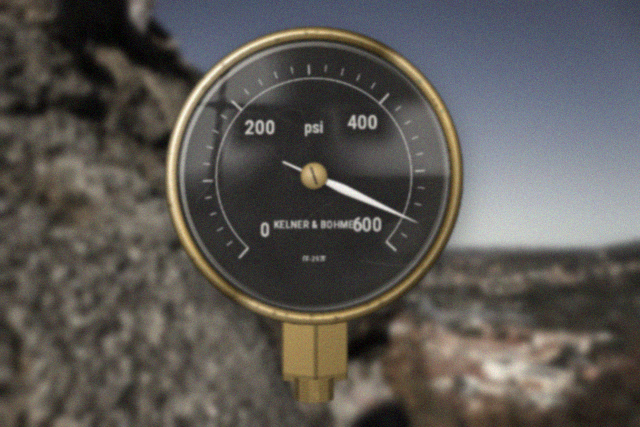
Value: 560 (psi)
